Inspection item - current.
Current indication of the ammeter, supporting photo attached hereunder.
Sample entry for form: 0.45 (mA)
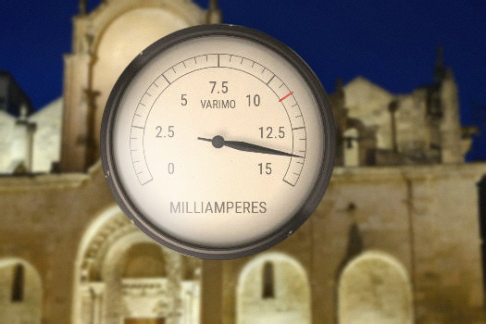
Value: 13.75 (mA)
